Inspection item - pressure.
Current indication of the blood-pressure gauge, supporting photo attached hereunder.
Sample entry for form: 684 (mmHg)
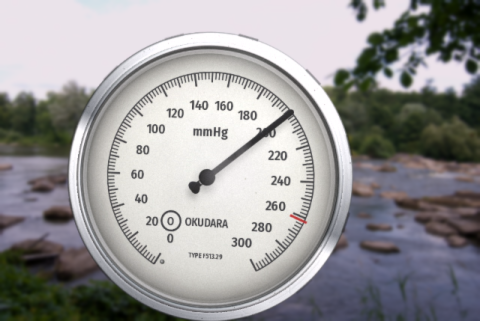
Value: 200 (mmHg)
